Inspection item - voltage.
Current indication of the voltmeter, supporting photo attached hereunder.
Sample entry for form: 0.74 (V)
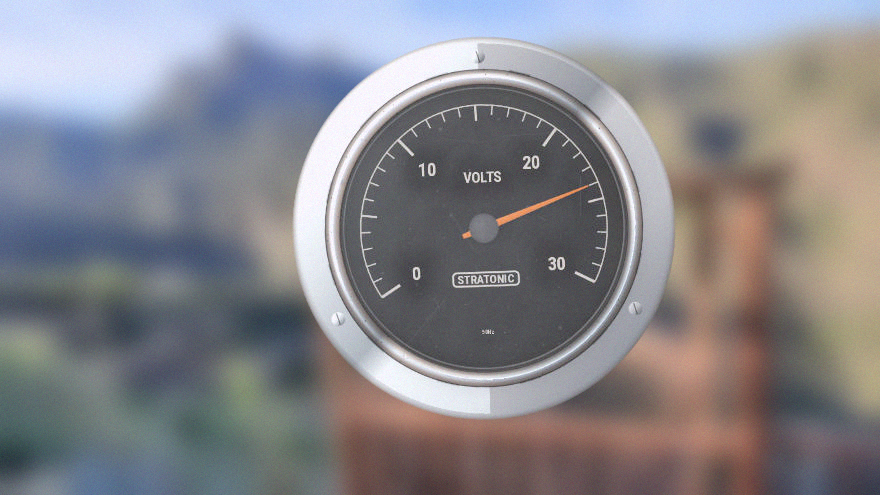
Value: 24 (V)
